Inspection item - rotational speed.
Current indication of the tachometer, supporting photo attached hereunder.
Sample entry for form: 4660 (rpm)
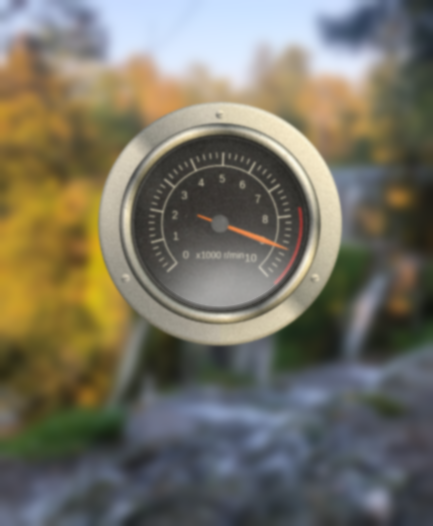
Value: 9000 (rpm)
